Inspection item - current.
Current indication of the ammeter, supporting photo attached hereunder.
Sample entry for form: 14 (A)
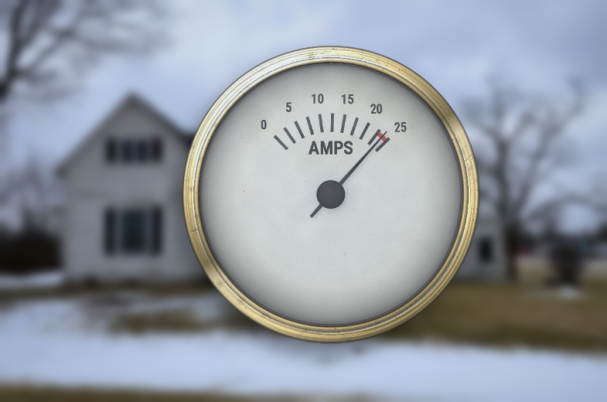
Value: 23.75 (A)
